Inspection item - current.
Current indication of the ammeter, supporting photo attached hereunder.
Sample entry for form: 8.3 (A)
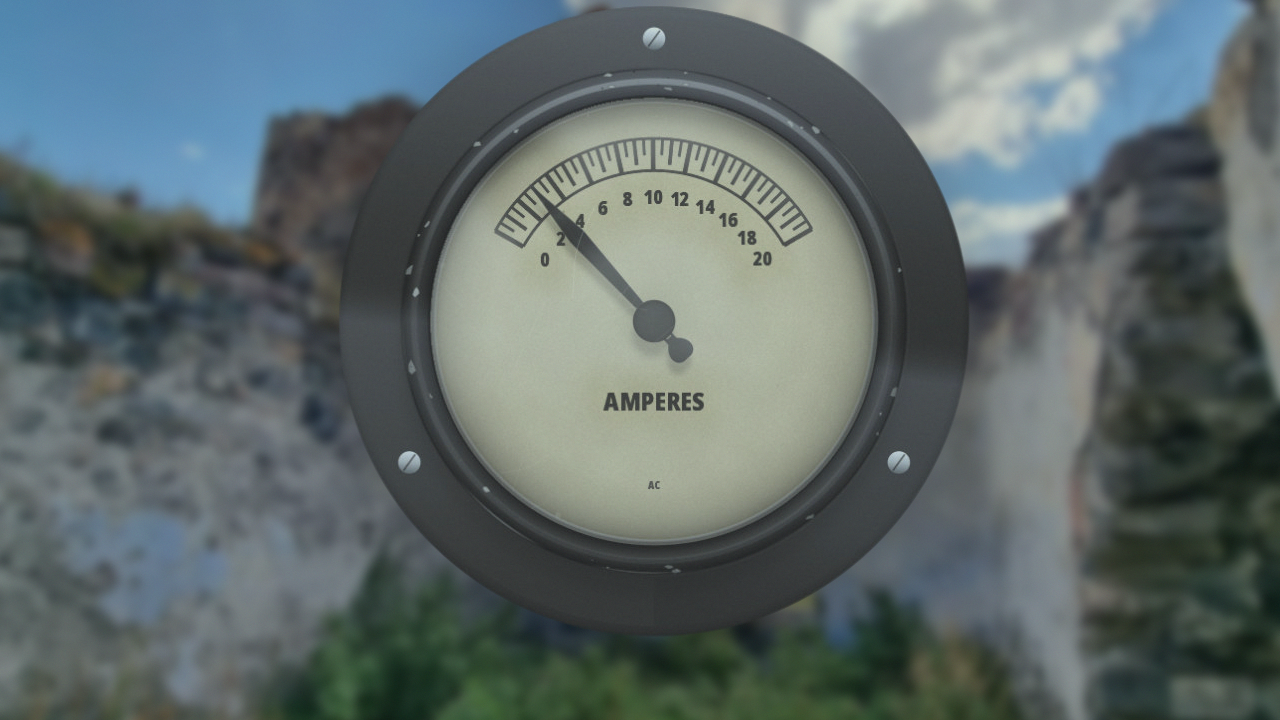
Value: 3 (A)
